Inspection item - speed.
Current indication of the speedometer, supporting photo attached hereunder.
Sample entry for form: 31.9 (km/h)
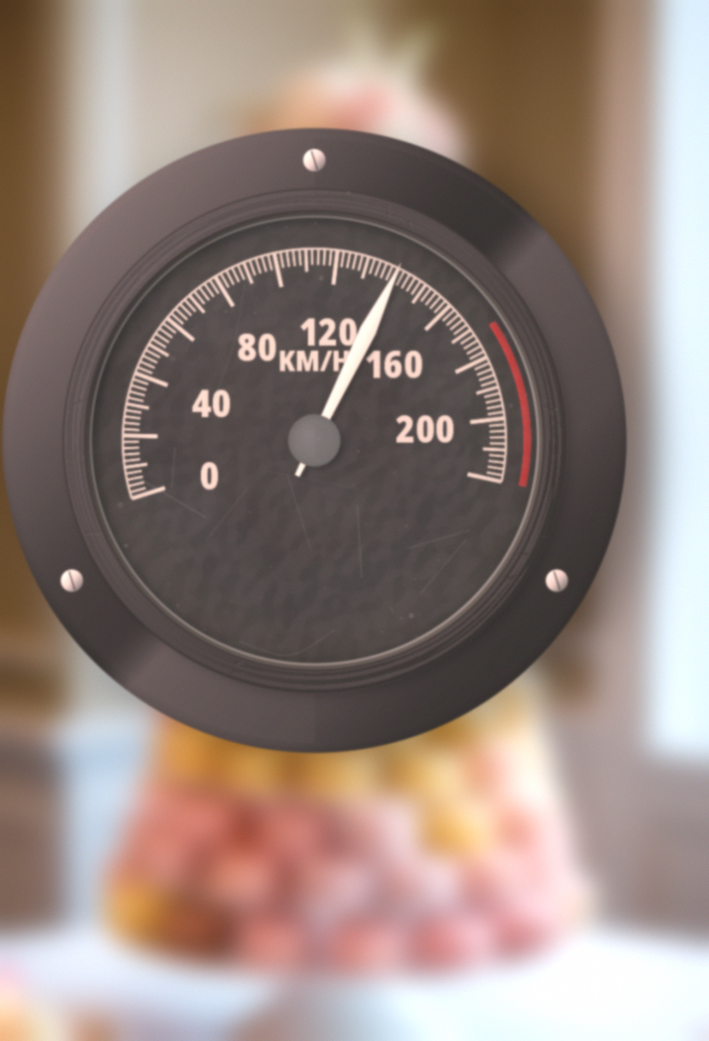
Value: 140 (km/h)
